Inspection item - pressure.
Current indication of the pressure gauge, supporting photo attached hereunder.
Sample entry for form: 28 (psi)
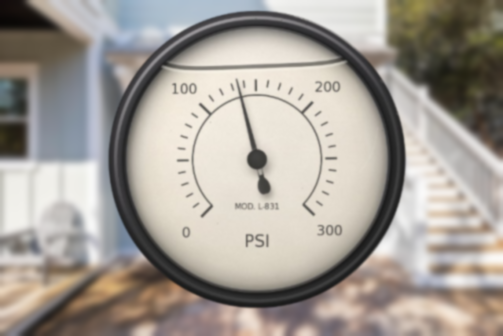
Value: 135 (psi)
